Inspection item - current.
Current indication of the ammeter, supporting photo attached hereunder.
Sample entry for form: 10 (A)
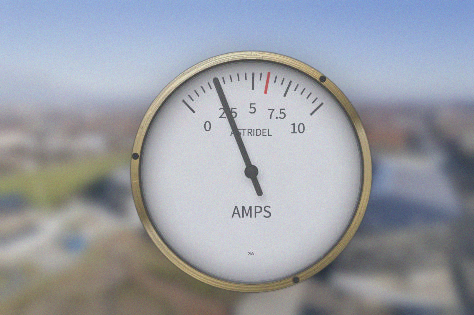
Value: 2.5 (A)
